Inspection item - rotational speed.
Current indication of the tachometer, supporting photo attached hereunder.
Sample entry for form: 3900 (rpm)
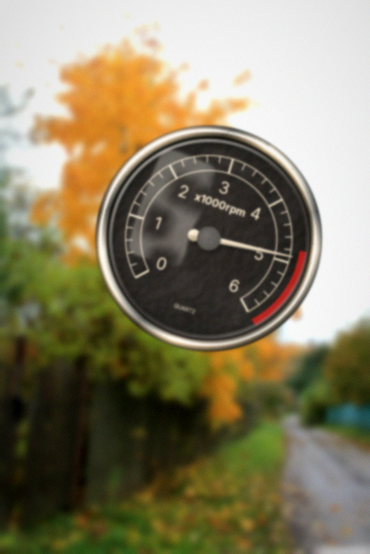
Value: 4900 (rpm)
